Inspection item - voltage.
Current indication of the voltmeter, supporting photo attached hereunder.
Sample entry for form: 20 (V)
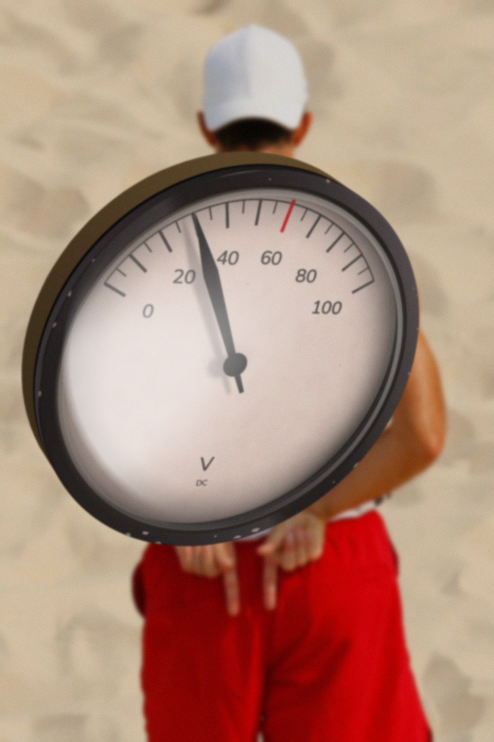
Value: 30 (V)
